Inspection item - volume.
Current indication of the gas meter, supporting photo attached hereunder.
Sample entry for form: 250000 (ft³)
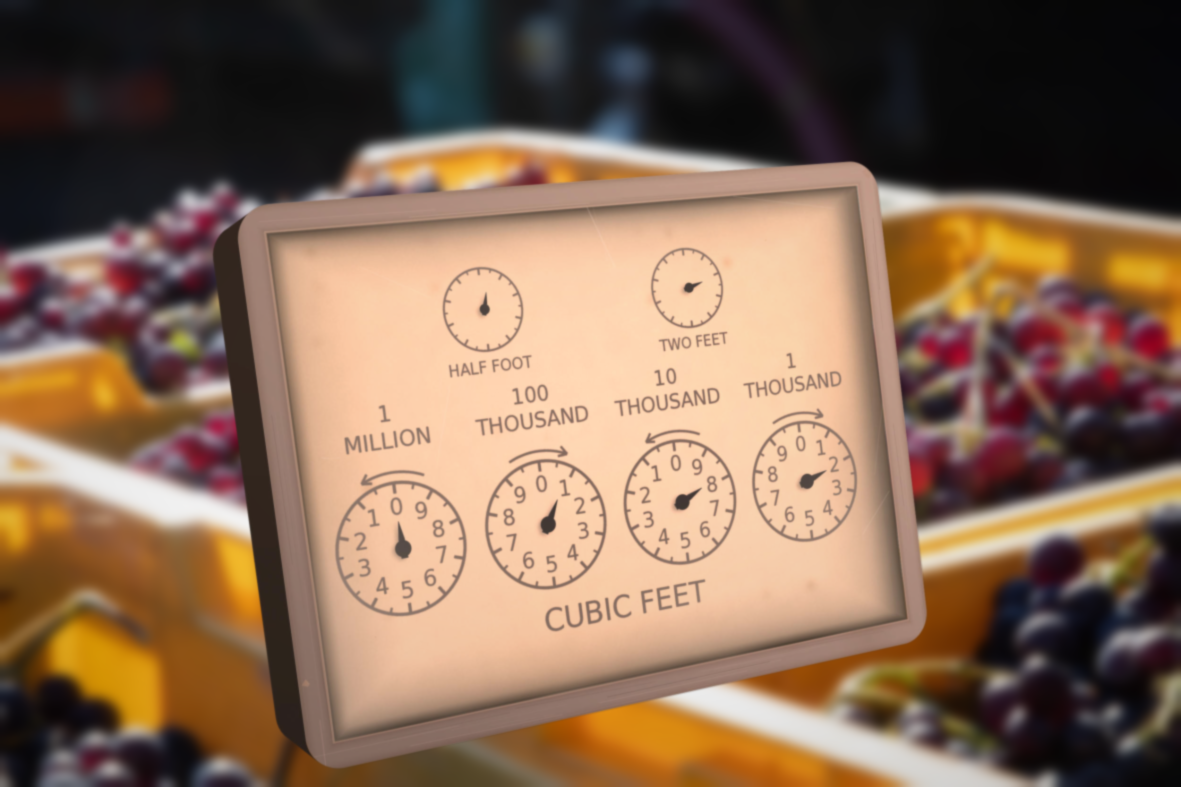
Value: 8200 (ft³)
